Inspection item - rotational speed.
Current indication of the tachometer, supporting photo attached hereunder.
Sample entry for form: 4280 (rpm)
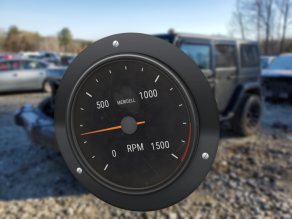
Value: 250 (rpm)
